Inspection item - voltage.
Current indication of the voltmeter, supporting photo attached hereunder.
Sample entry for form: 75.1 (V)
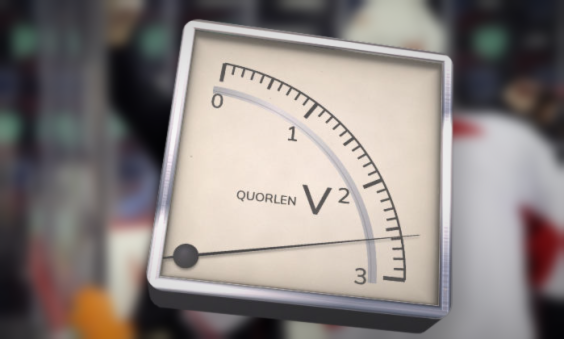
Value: 2.6 (V)
